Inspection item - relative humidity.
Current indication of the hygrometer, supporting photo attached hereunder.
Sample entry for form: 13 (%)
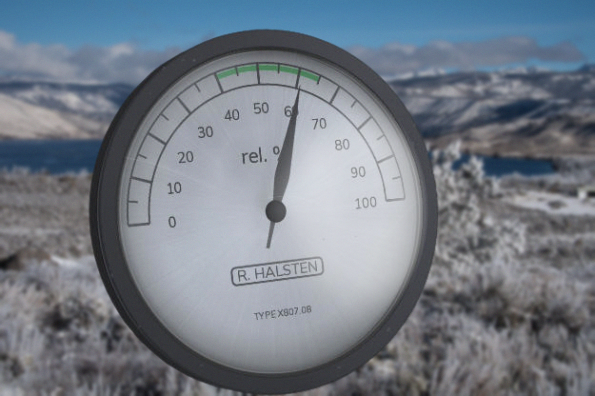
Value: 60 (%)
